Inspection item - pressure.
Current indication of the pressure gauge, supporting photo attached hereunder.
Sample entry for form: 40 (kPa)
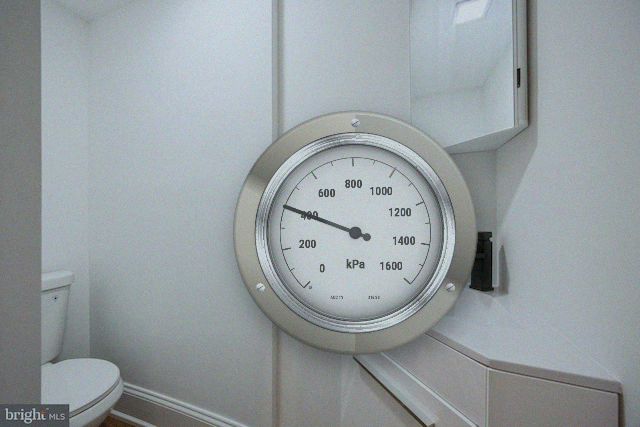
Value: 400 (kPa)
